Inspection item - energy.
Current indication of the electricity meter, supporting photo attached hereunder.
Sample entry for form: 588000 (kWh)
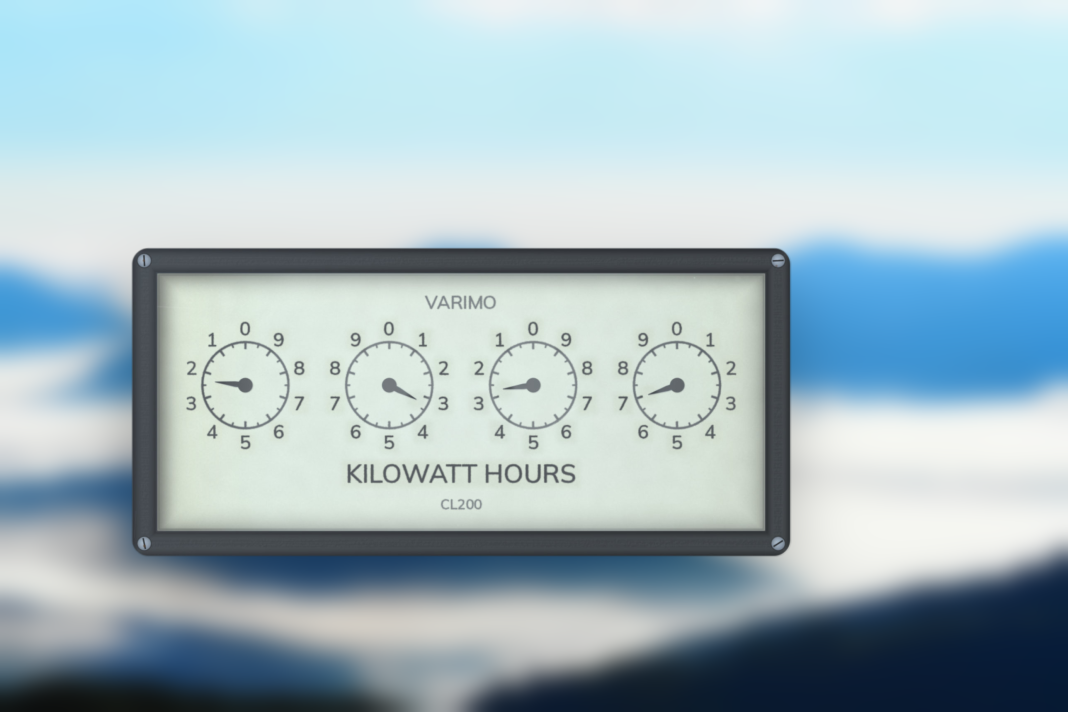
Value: 2327 (kWh)
